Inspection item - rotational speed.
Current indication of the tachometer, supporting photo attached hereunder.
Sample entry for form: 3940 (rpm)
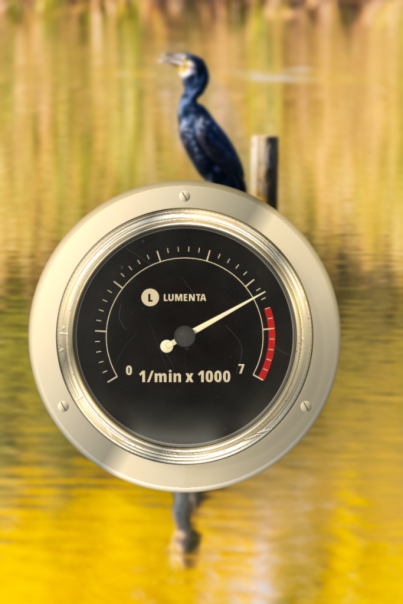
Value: 5300 (rpm)
